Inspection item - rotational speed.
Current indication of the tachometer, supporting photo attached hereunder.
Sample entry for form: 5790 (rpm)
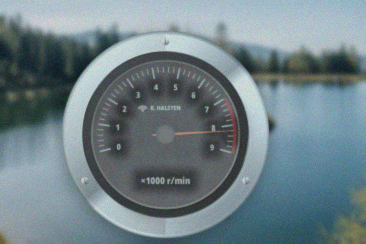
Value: 8200 (rpm)
